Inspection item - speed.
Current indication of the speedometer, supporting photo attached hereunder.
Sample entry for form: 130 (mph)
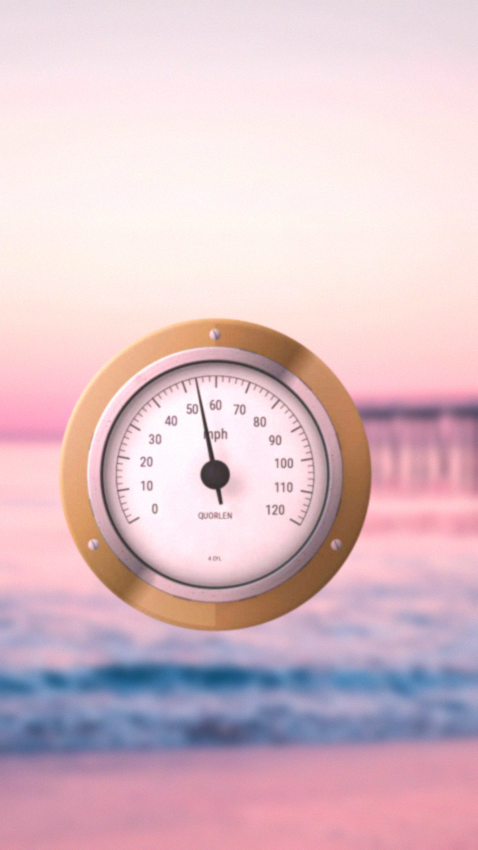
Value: 54 (mph)
